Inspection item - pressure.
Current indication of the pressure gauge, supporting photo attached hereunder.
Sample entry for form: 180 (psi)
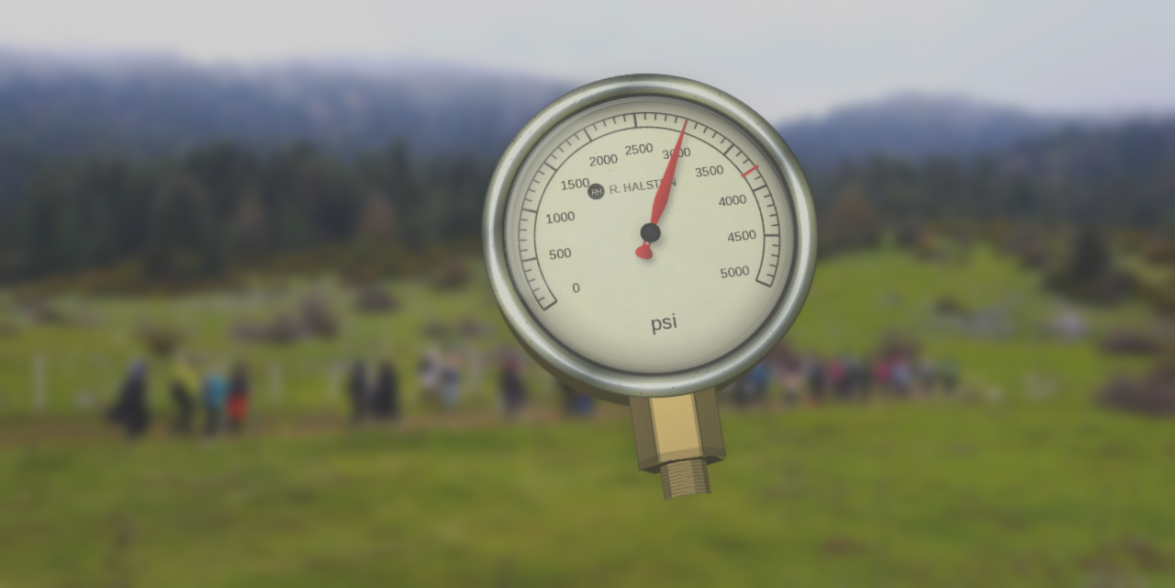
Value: 3000 (psi)
